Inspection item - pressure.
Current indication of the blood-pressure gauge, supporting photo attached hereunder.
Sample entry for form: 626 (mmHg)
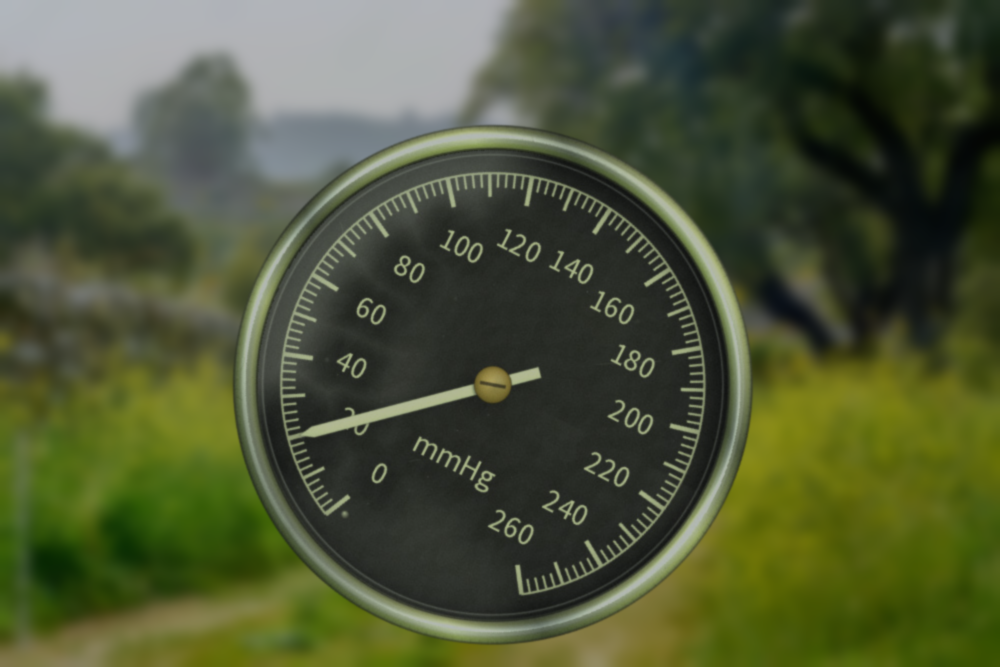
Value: 20 (mmHg)
